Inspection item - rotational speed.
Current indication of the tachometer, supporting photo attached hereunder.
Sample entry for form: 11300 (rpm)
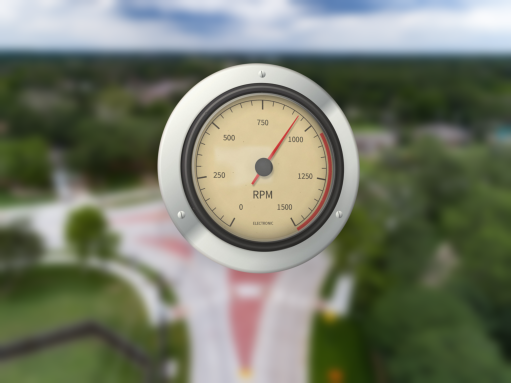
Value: 925 (rpm)
